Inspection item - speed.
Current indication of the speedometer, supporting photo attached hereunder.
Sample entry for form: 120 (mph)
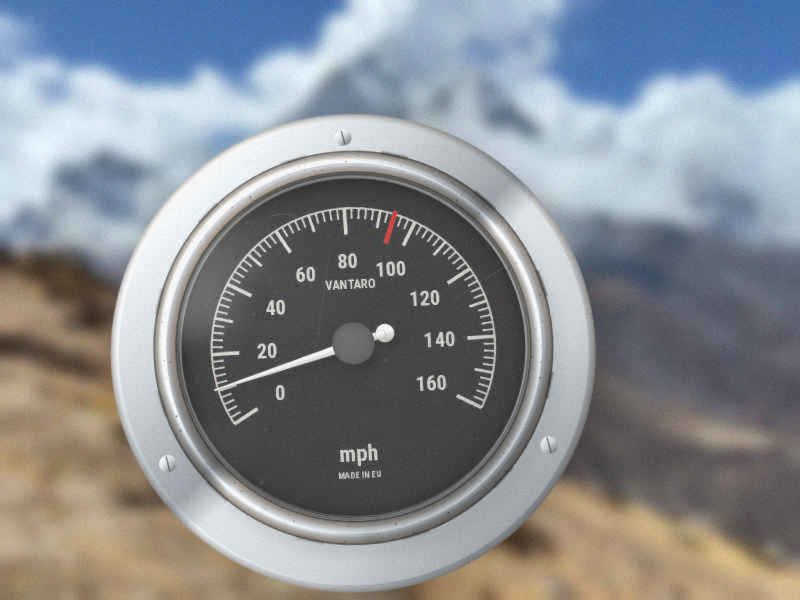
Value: 10 (mph)
